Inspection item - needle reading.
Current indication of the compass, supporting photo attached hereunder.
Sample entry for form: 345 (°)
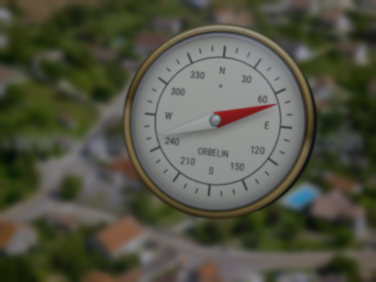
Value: 70 (°)
